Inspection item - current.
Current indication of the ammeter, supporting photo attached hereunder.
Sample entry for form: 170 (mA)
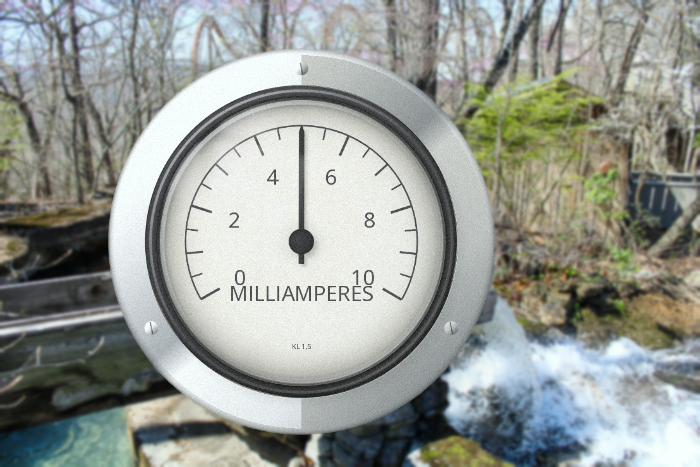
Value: 5 (mA)
